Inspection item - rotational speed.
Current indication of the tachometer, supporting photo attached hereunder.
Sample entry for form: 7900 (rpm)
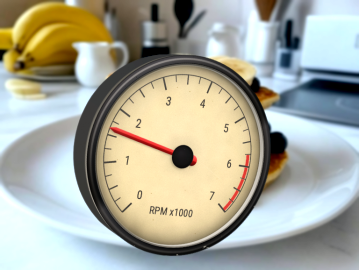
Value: 1625 (rpm)
